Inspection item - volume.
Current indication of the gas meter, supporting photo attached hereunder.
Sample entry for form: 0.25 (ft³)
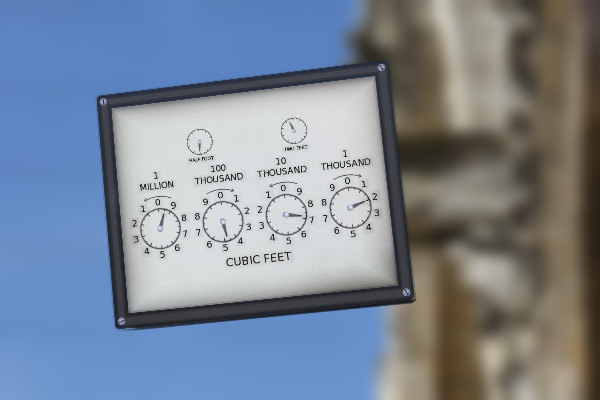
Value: 947200 (ft³)
